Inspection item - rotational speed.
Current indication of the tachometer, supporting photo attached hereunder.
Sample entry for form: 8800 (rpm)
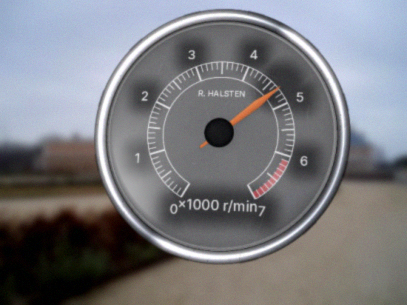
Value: 4700 (rpm)
